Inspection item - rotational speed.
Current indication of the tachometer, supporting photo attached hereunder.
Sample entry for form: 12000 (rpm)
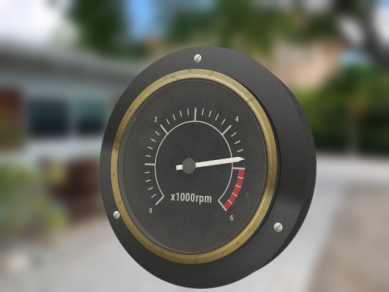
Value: 4800 (rpm)
